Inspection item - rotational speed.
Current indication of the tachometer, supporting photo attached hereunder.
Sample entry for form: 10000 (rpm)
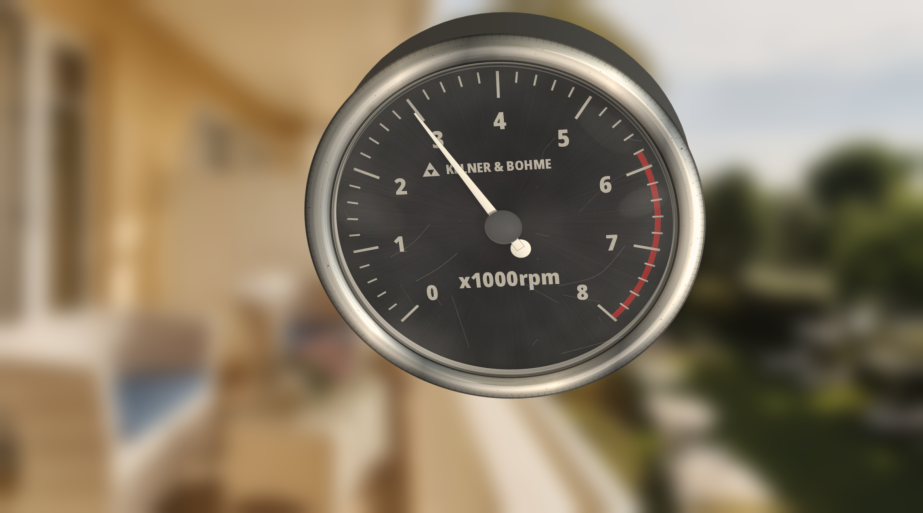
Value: 3000 (rpm)
